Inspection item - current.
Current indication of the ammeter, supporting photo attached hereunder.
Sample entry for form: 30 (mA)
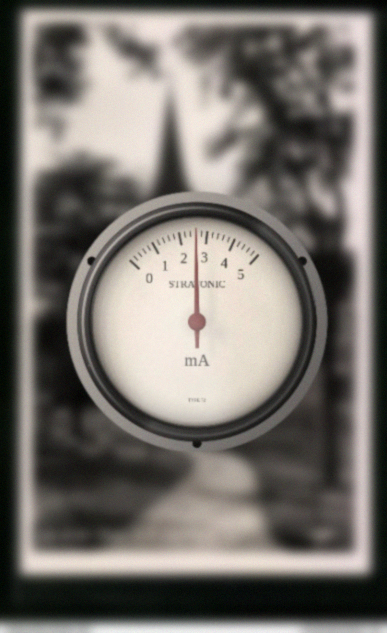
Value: 2.6 (mA)
